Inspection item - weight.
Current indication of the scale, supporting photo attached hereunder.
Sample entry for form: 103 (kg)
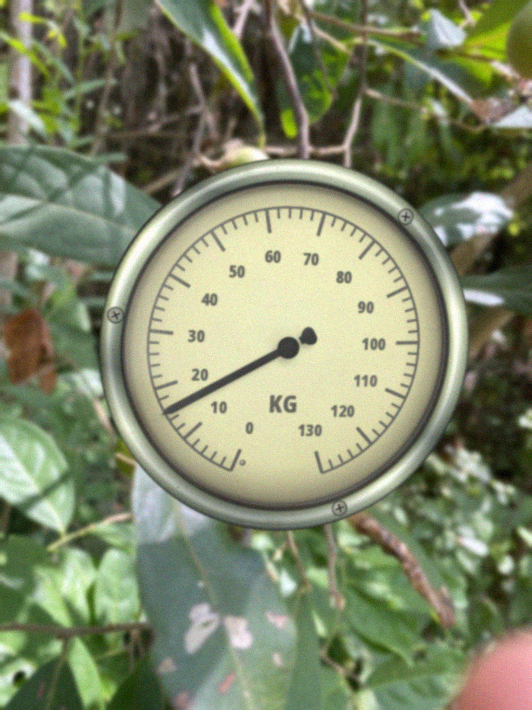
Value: 16 (kg)
